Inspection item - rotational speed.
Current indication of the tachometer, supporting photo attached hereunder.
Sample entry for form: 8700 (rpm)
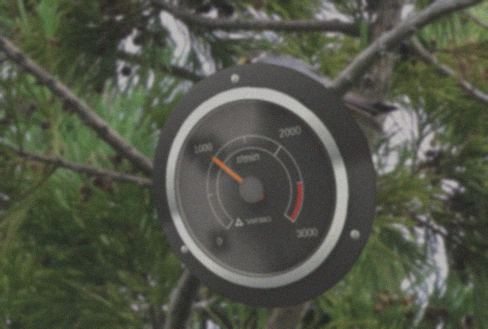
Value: 1000 (rpm)
